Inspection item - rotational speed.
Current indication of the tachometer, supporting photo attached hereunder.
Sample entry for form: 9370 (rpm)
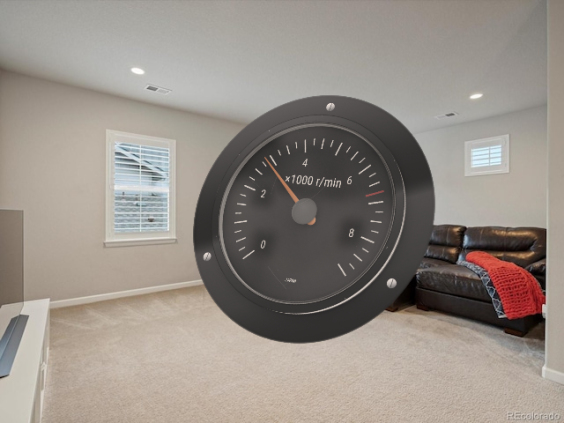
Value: 2875 (rpm)
